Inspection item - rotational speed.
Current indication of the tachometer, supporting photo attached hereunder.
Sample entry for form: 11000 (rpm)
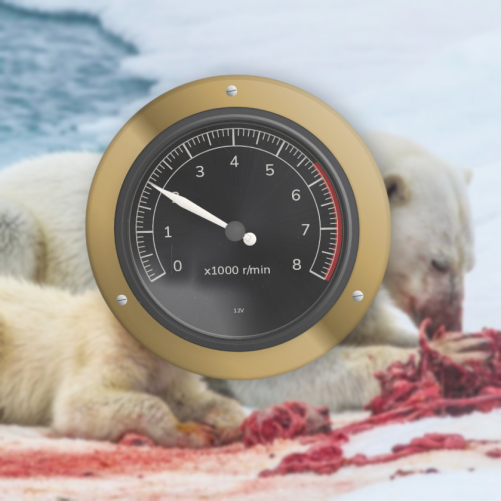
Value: 2000 (rpm)
